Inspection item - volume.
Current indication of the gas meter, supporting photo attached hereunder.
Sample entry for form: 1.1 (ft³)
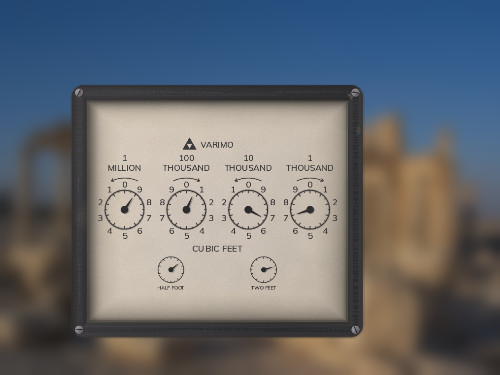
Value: 906700 (ft³)
